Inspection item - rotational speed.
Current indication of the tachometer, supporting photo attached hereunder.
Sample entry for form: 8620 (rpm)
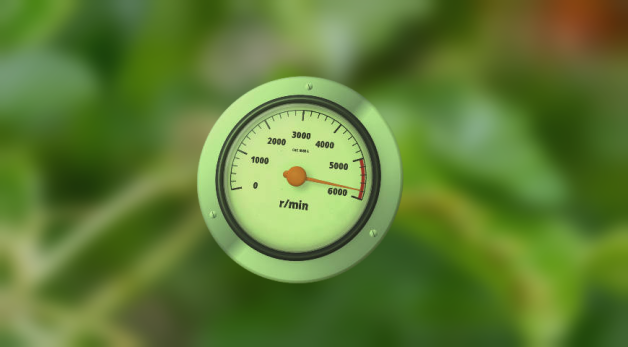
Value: 5800 (rpm)
